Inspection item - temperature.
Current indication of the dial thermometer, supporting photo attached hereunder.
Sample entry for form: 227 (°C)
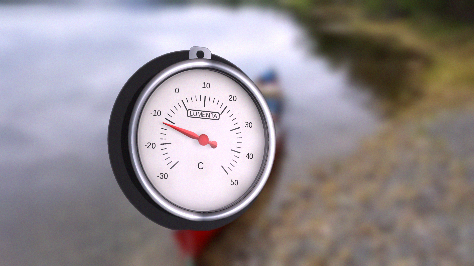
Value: -12 (°C)
